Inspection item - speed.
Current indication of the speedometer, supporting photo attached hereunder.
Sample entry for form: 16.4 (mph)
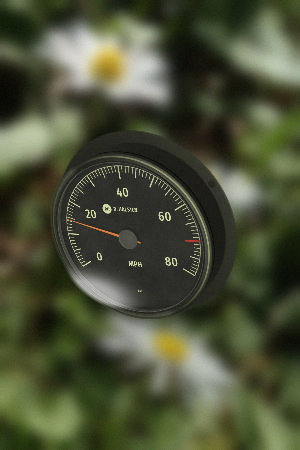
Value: 15 (mph)
